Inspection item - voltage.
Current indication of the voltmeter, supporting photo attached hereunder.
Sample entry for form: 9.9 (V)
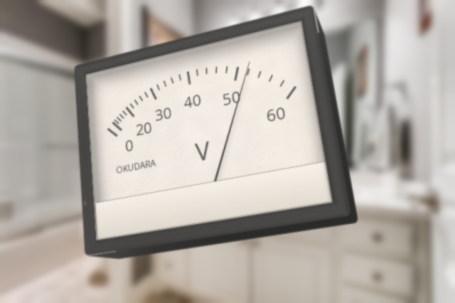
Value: 52 (V)
